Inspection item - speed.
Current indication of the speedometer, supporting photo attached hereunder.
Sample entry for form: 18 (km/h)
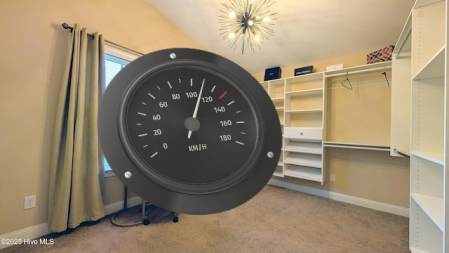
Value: 110 (km/h)
